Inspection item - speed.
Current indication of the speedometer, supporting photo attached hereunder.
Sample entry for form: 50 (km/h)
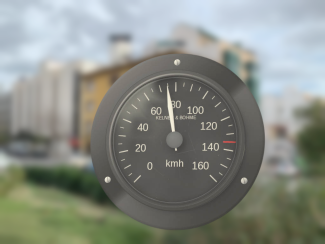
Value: 75 (km/h)
